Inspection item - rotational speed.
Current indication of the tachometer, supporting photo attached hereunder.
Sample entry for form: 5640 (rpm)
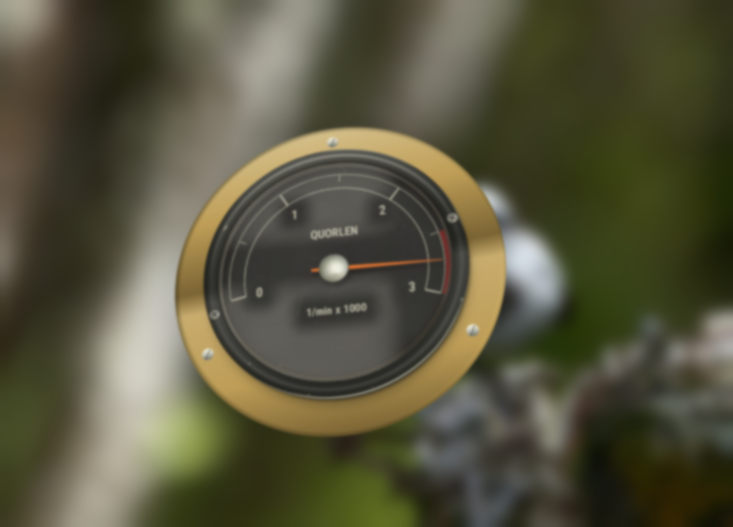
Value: 2750 (rpm)
